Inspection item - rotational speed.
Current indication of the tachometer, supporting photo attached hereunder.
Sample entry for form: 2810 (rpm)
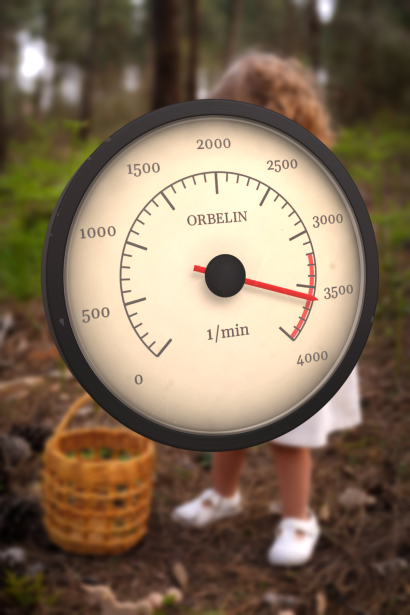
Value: 3600 (rpm)
